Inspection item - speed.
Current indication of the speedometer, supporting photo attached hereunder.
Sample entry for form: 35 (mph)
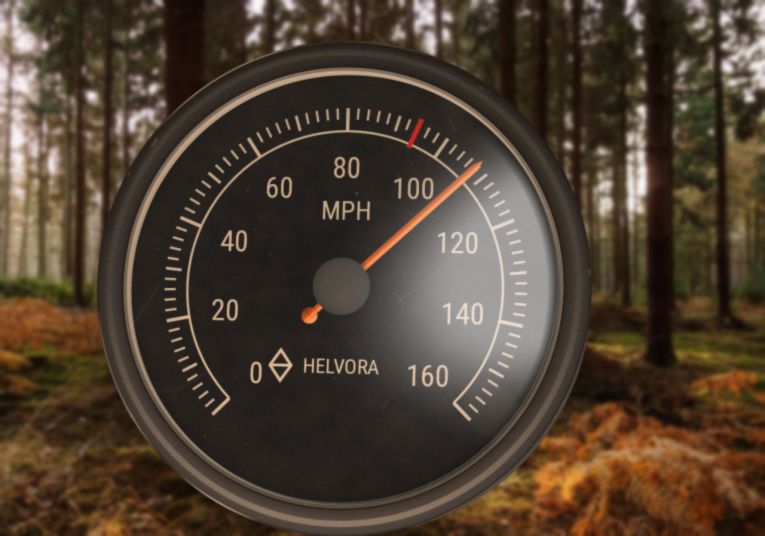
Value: 108 (mph)
